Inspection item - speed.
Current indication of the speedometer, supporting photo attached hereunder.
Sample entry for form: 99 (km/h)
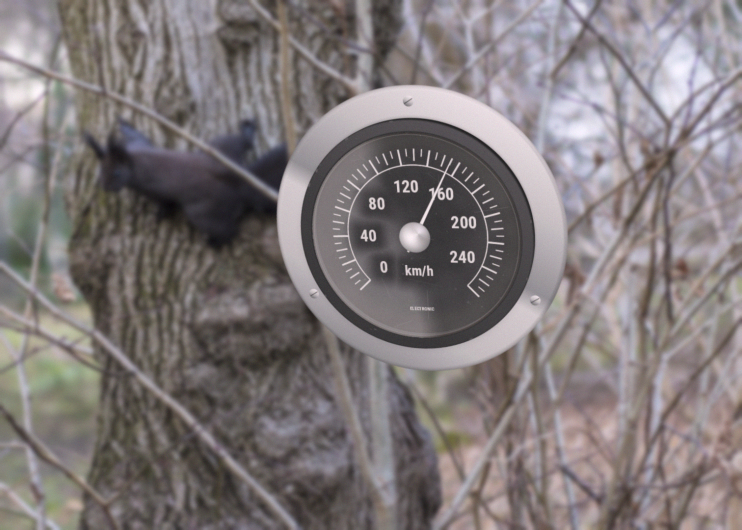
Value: 155 (km/h)
